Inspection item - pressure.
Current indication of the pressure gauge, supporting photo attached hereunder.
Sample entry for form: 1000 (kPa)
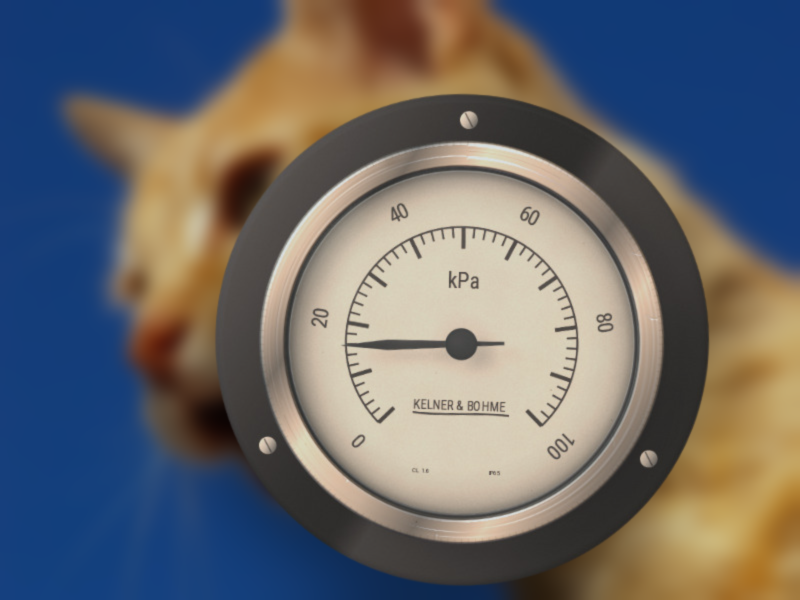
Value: 16 (kPa)
